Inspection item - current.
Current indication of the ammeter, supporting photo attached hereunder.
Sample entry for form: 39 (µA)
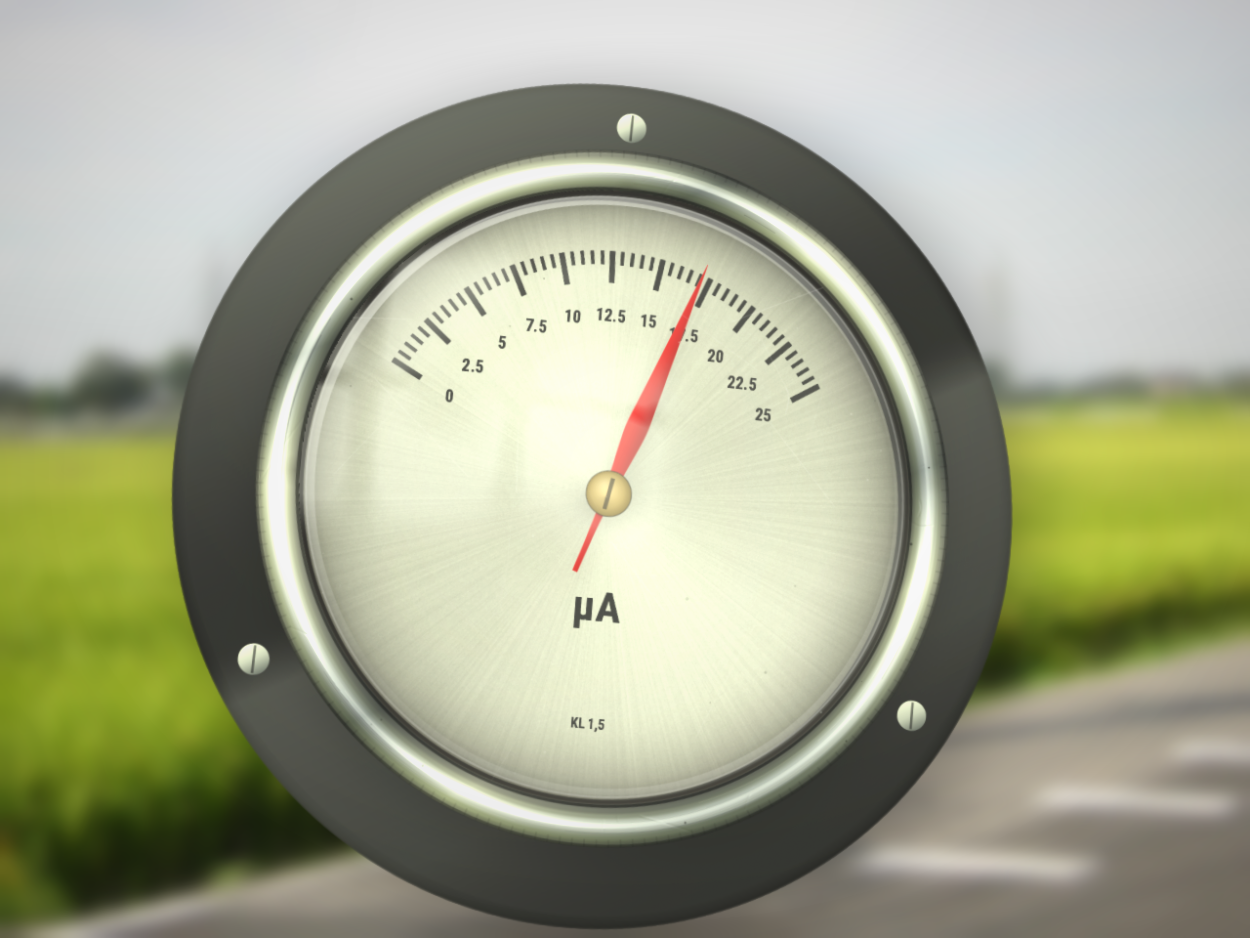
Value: 17 (µA)
